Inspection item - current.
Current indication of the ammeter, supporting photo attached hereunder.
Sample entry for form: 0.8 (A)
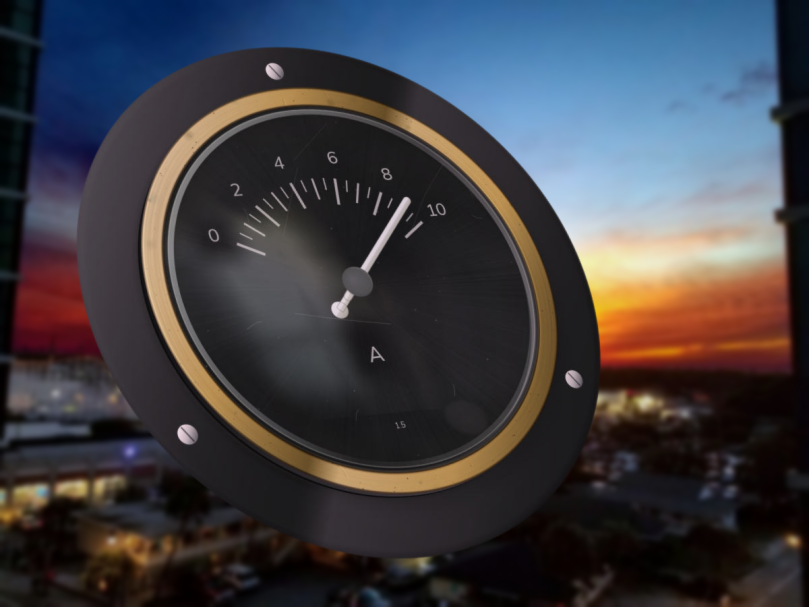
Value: 9 (A)
